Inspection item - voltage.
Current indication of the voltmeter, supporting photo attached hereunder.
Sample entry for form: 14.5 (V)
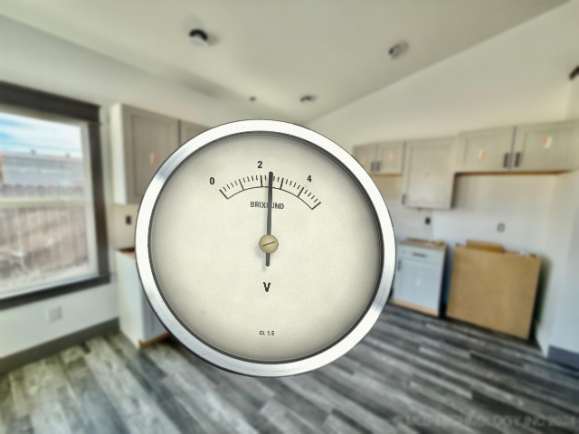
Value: 2.4 (V)
